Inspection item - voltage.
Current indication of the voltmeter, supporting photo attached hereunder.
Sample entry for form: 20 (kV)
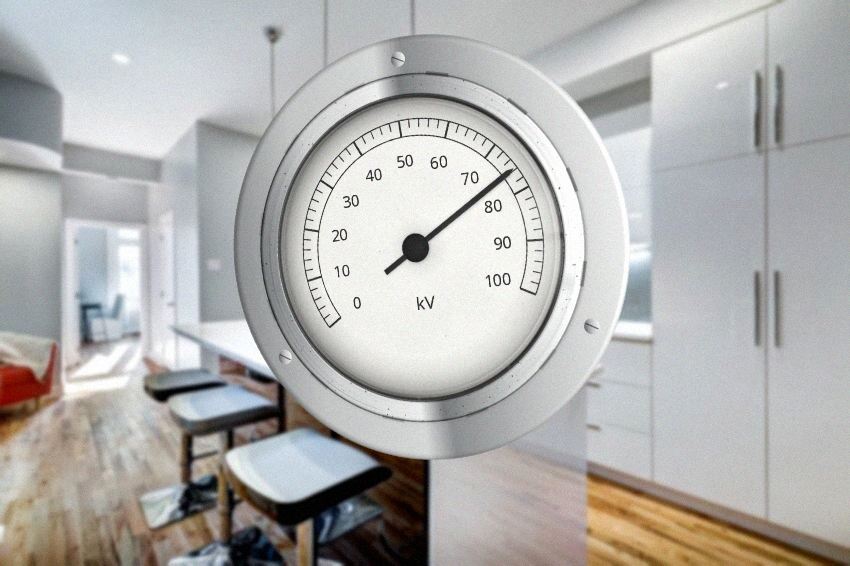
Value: 76 (kV)
